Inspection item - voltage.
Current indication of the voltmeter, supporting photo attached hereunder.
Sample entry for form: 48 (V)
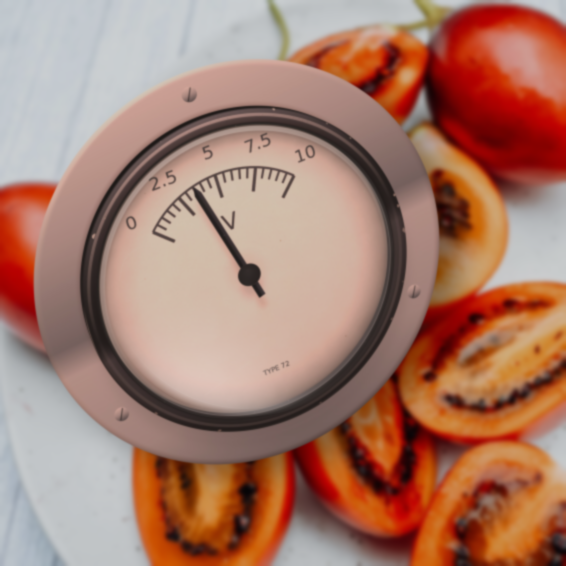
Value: 3.5 (V)
